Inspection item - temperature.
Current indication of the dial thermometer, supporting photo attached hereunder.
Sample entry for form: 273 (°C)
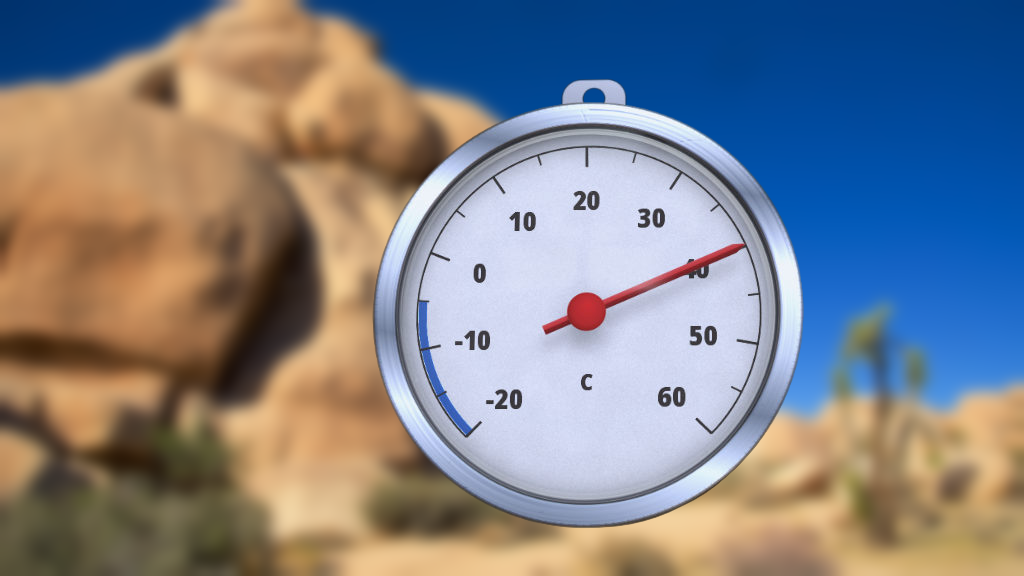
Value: 40 (°C)
